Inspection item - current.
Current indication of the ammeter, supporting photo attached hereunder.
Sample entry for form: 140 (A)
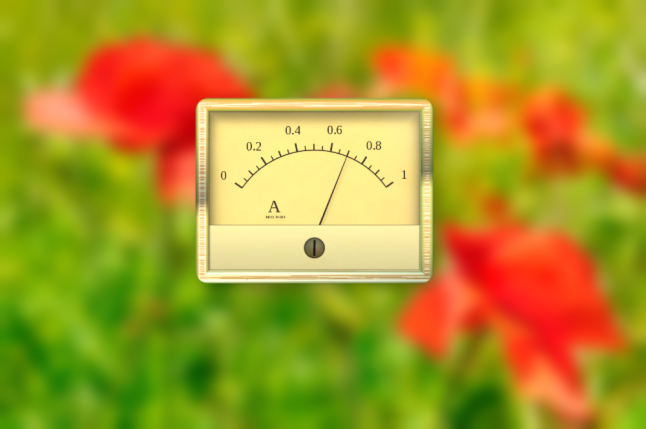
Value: 0.7 (A)
